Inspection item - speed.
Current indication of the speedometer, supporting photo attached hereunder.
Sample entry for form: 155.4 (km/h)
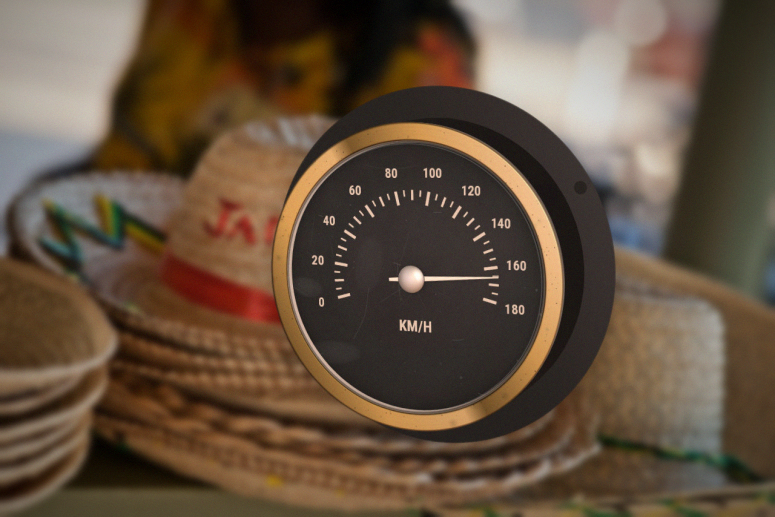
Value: 165 (km/h)
